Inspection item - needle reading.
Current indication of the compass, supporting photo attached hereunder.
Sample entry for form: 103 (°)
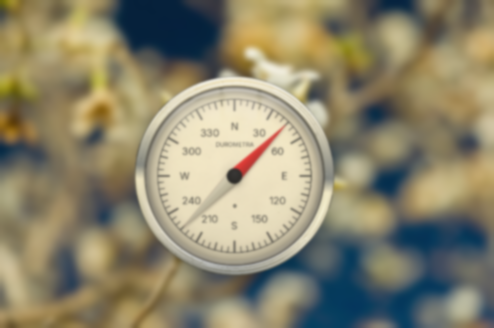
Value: 45 (°)
